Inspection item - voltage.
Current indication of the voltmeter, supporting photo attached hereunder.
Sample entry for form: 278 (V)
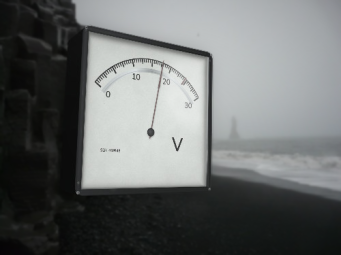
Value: 17.5 (V)
